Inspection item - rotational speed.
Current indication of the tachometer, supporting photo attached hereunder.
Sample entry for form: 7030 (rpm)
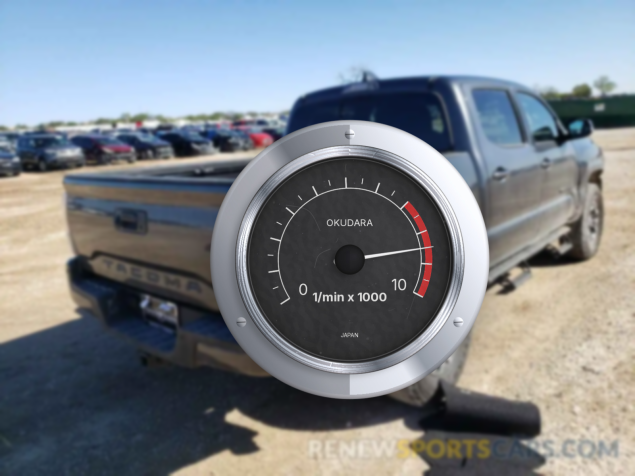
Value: 8500 (rpm)
